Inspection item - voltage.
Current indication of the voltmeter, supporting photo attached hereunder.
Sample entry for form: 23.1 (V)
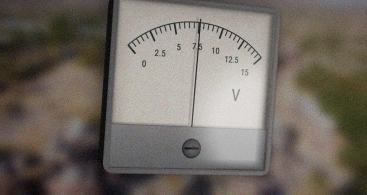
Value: 7.5 (V)
